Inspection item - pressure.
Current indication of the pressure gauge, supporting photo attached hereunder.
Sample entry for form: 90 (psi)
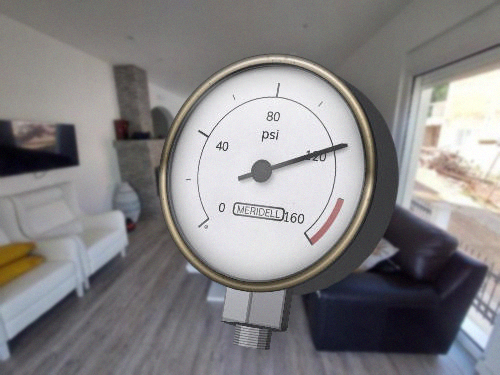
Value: 120 (psi)
